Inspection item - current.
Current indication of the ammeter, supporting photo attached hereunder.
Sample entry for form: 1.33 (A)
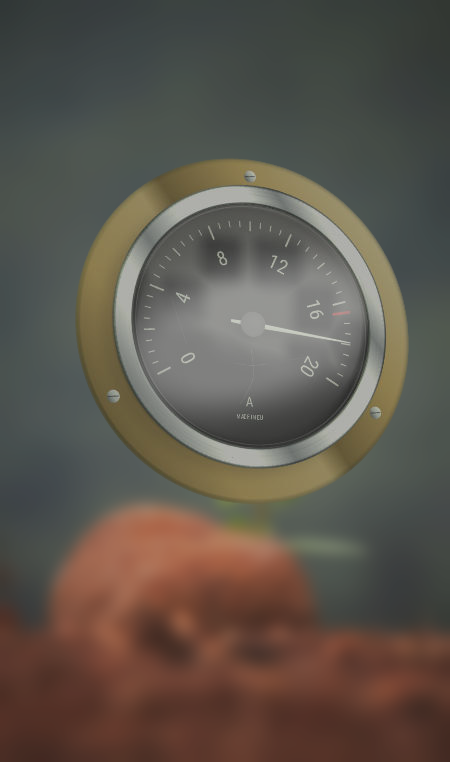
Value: 18 (A)
